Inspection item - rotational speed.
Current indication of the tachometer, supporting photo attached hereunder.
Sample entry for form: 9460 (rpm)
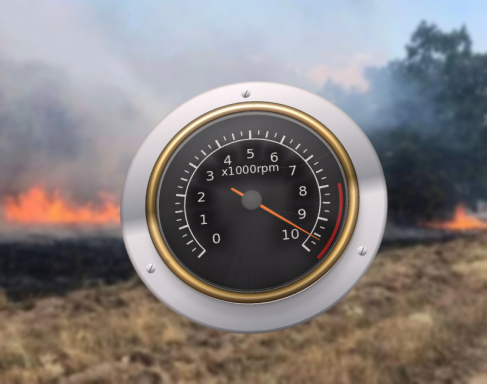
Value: 9625 (rpm)
